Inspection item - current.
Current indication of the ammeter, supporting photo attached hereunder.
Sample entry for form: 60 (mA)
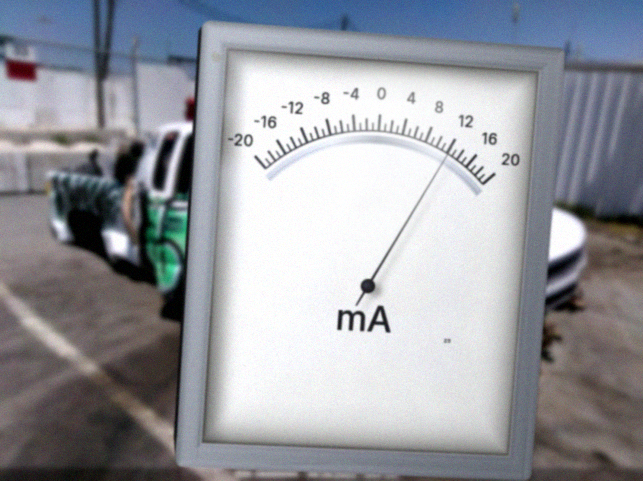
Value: 12 (mA)
